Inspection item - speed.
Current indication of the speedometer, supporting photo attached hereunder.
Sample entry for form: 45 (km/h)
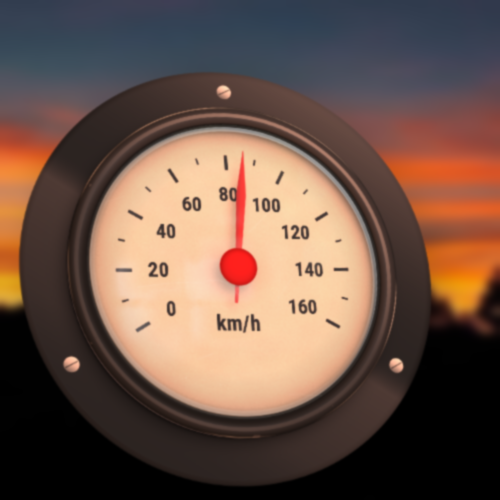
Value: 85 (km/h)
